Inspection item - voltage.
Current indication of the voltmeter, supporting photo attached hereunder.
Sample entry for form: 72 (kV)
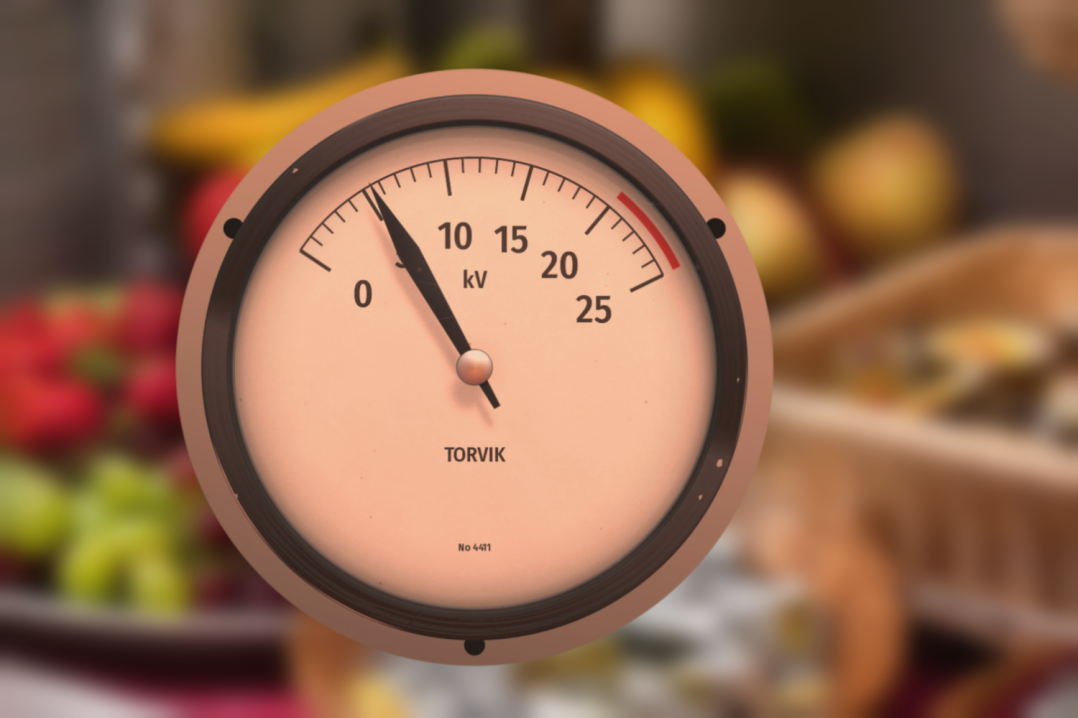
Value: 5.5 (kV)
